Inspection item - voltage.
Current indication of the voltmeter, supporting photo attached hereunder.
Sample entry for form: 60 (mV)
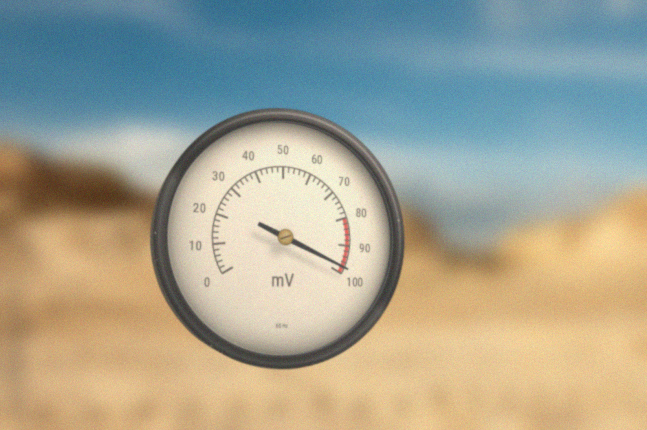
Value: 98 (mV)
